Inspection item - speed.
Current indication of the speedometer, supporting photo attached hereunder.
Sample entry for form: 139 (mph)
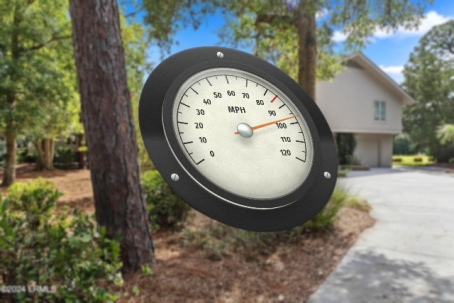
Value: 97.5 (mph)
